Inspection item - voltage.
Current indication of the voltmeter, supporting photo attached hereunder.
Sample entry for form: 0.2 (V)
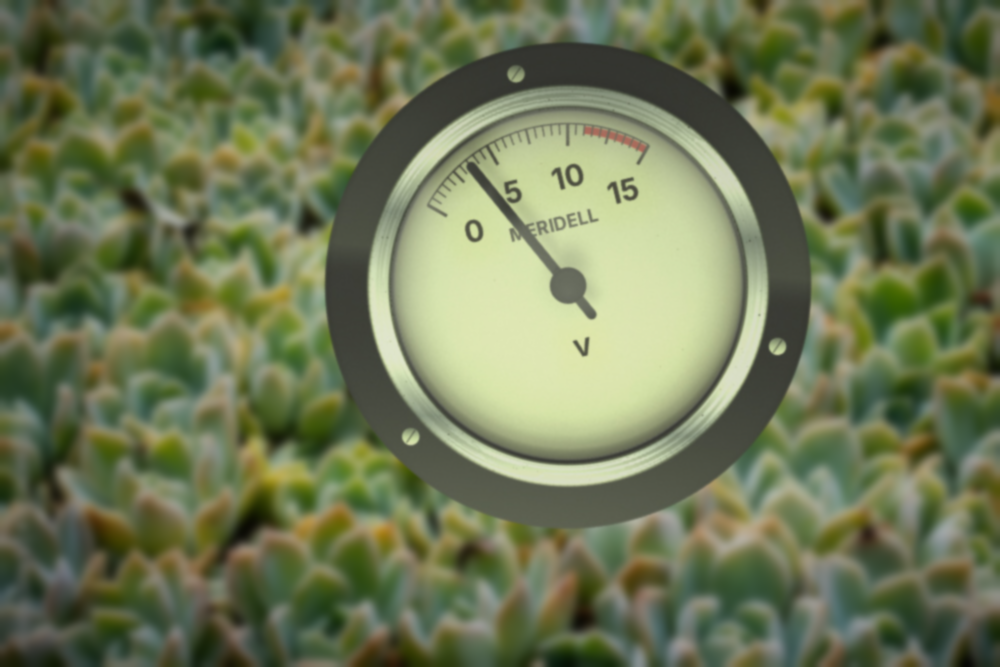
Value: 3.5 (V)
